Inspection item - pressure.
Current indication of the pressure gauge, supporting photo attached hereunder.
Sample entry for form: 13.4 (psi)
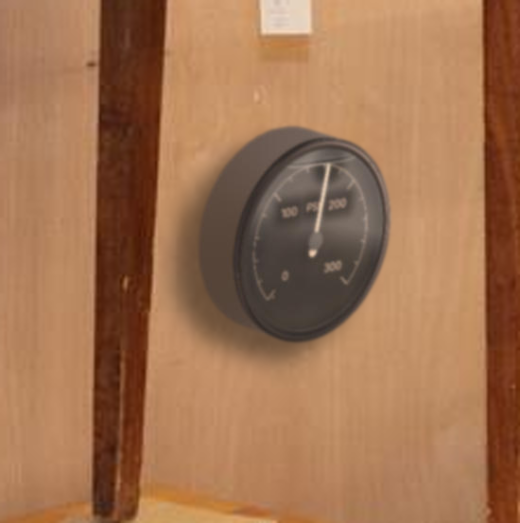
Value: 160 (psi)
